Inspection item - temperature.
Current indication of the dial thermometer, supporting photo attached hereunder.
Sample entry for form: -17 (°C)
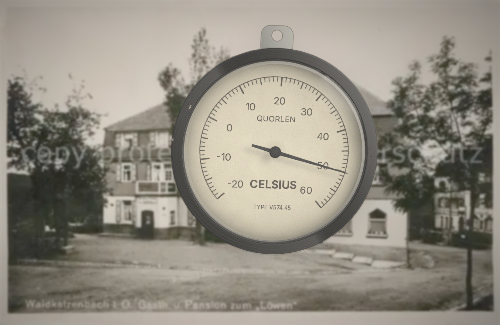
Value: 50 (°C)
